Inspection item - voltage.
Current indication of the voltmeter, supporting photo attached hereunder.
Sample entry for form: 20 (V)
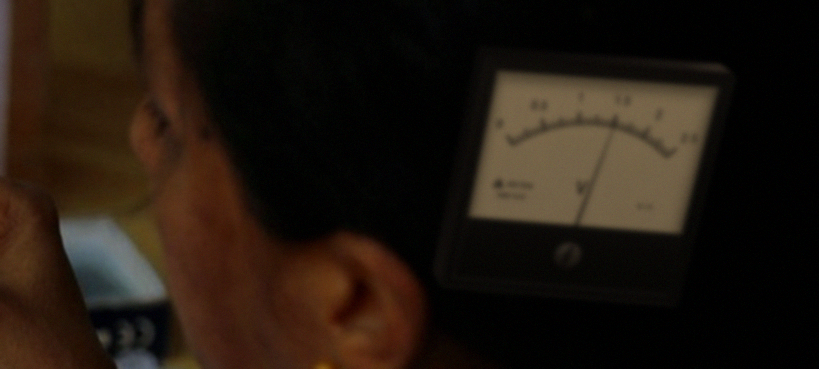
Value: 1.5 (V)
